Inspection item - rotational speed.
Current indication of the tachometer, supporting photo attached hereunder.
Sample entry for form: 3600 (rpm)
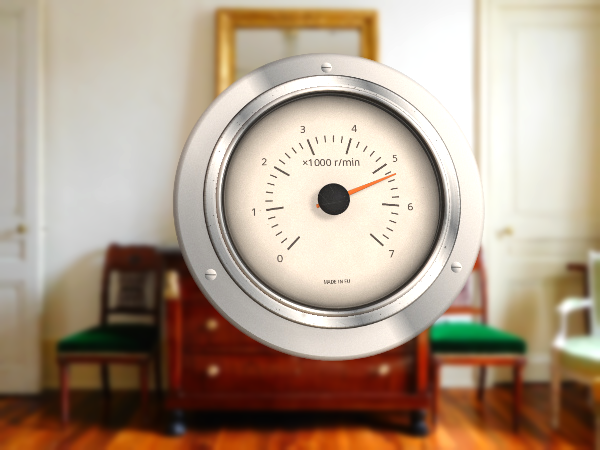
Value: 5300 (rpm)
